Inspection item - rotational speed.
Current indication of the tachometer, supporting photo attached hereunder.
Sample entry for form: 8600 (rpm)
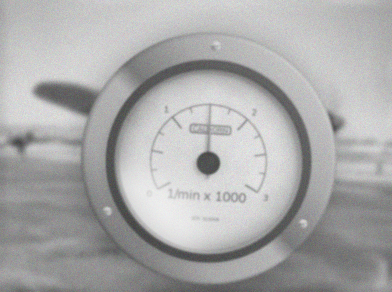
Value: 1500 (rpm)
